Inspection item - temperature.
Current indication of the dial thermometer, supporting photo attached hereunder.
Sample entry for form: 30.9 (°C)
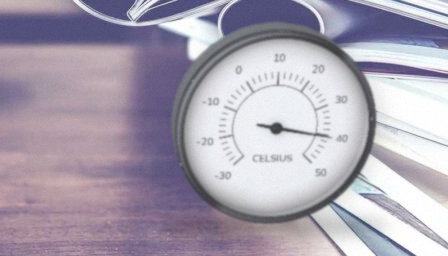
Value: 40 (°C)
